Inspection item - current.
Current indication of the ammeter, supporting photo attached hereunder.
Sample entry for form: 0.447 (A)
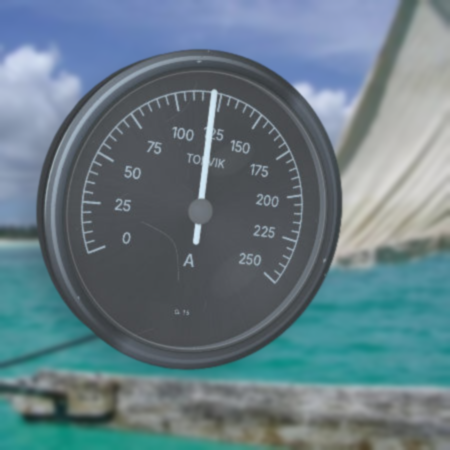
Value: 120 (A)
